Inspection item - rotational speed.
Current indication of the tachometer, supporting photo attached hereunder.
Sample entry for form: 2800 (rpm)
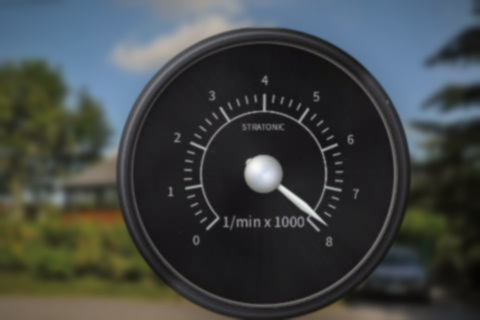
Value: 7800 (rpm)
